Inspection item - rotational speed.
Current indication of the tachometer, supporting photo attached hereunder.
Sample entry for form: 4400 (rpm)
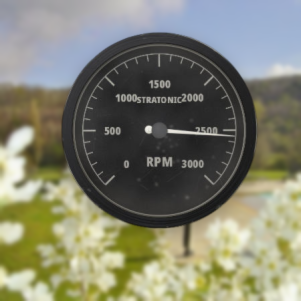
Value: 2550 (rpm)
